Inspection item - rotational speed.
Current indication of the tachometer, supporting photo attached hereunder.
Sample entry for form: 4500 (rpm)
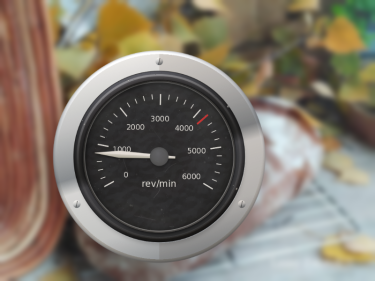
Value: 800 (rpm)
